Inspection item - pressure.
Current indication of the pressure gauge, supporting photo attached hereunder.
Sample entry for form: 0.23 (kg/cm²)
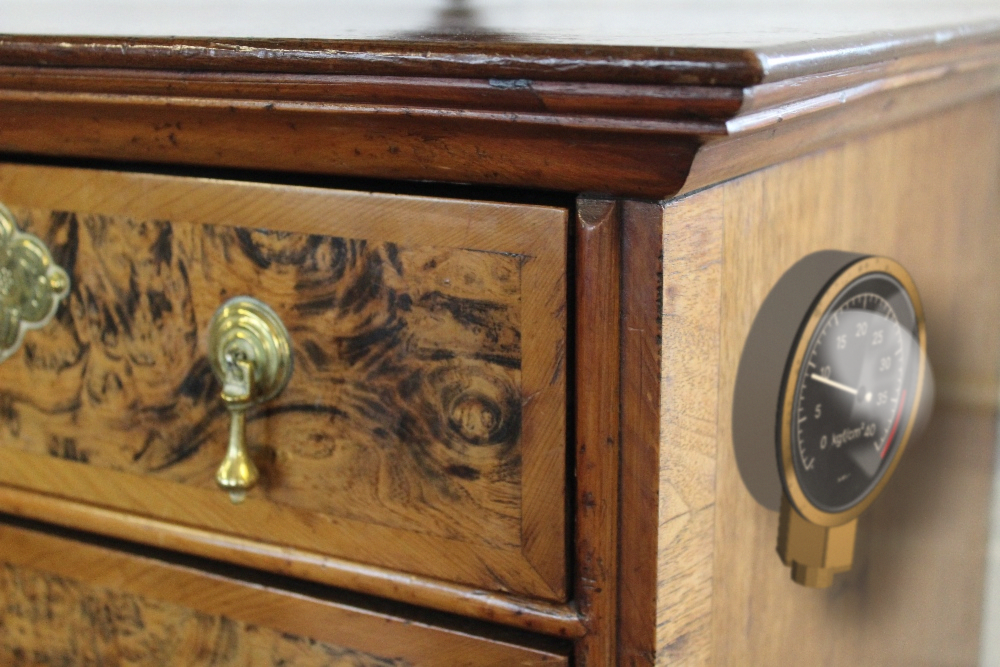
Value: 9 (kg/cm²)
